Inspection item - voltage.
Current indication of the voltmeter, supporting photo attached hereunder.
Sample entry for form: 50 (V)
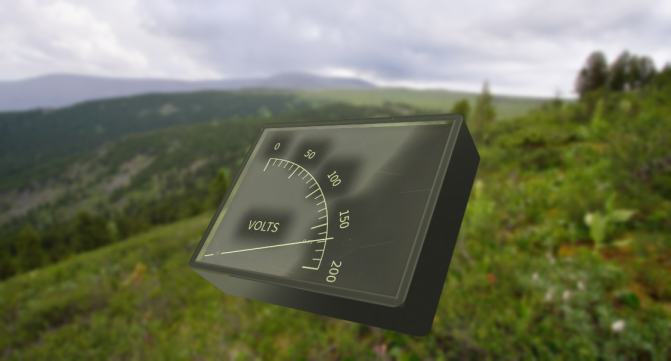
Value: 170 (V)
